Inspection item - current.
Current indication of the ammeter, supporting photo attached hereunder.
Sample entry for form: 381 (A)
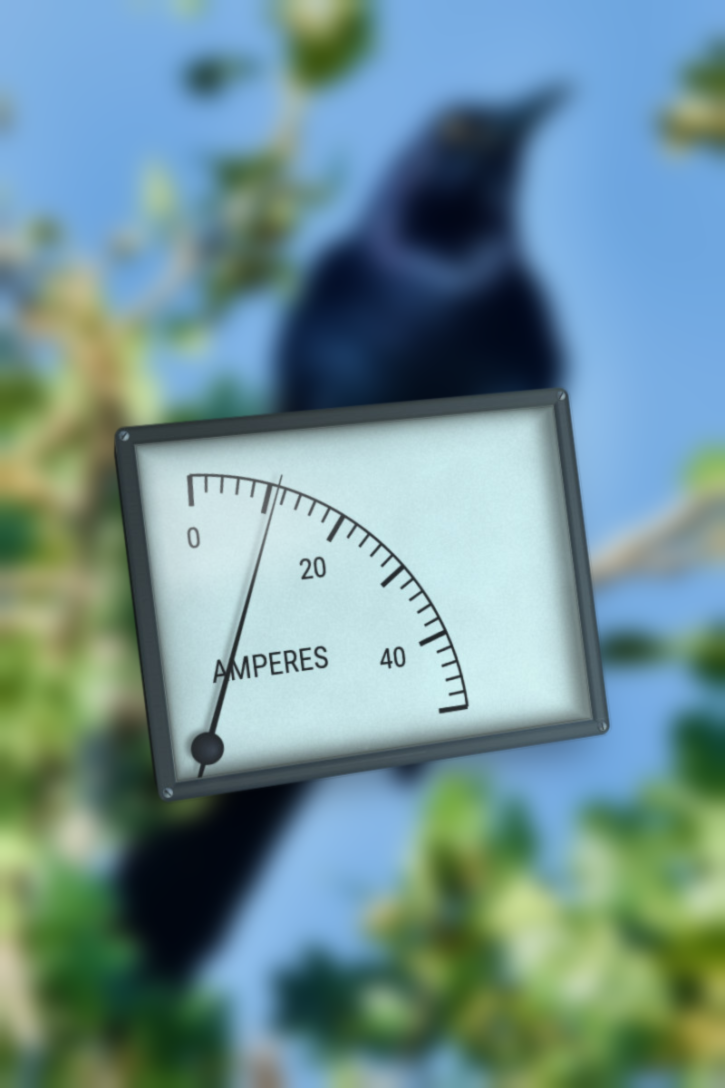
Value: 11 (A)
